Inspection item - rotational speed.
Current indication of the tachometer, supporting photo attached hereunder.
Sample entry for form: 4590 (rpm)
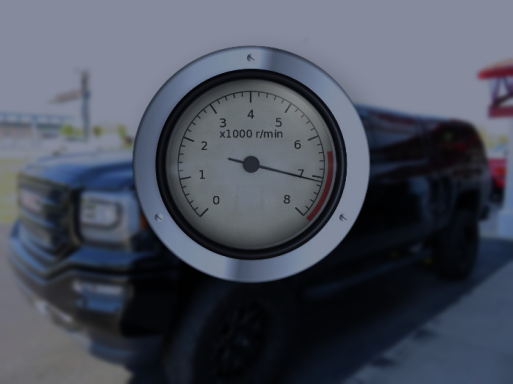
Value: 7100 (rpm)
